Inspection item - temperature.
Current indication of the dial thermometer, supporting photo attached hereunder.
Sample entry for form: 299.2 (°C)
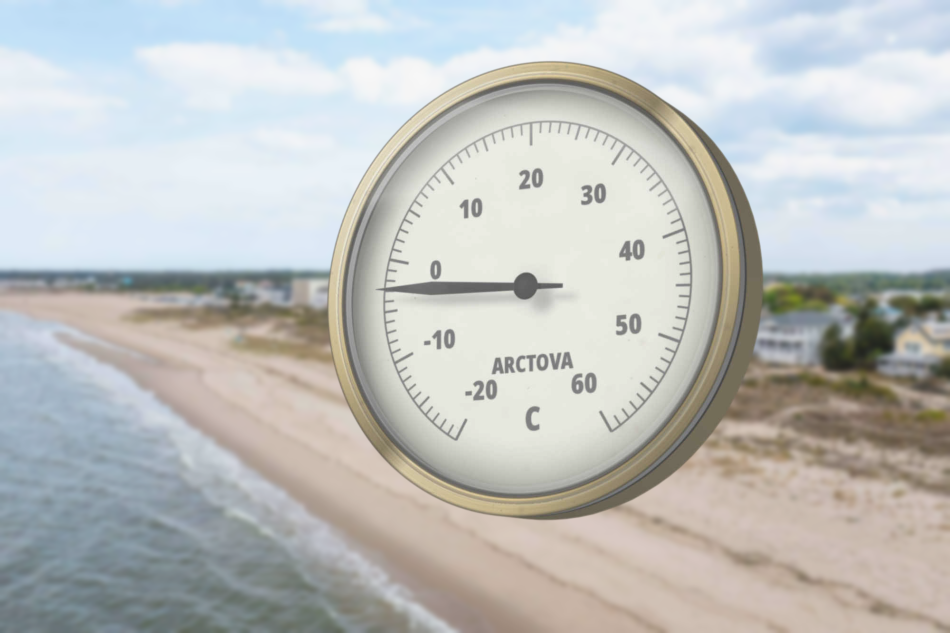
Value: -3 (°C)
